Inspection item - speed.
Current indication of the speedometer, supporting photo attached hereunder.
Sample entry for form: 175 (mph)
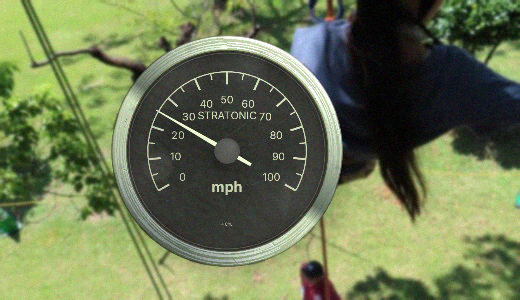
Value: 25 (mph)
